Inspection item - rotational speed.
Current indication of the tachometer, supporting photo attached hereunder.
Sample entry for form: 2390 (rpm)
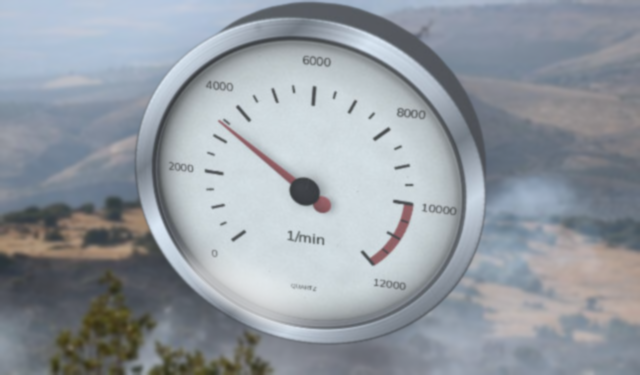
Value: 3500 (rpm)
